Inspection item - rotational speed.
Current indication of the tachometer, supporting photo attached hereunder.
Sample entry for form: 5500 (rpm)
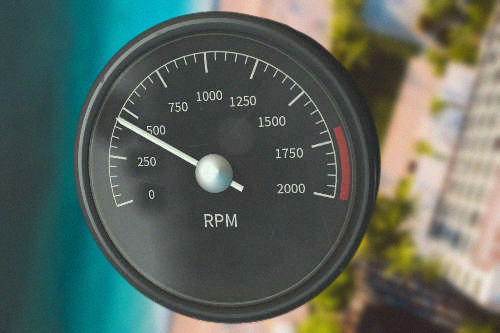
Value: 450 (rpm)
